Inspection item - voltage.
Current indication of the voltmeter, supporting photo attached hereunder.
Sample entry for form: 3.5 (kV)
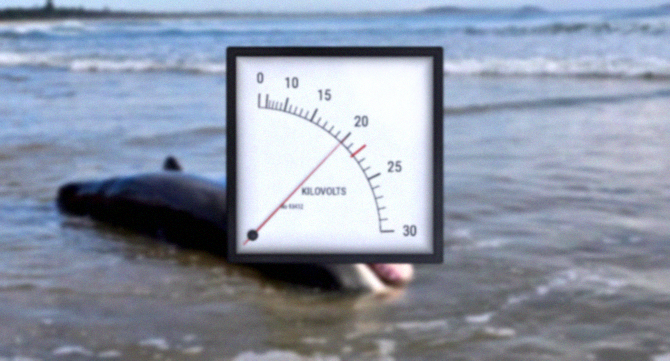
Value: 20 (kV)
